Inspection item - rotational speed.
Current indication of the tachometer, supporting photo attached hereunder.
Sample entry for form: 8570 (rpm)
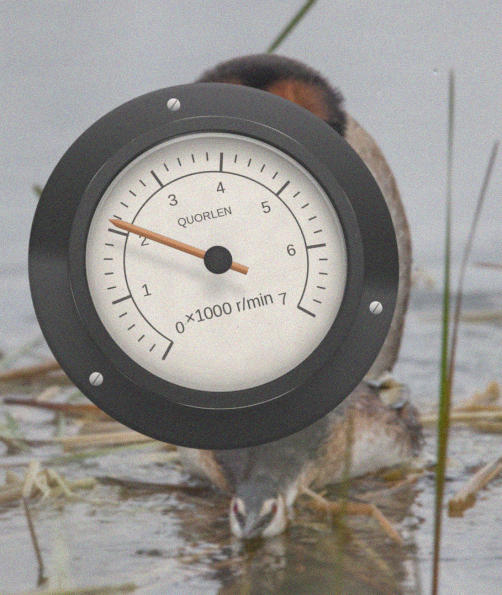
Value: 2100 (rpm)
